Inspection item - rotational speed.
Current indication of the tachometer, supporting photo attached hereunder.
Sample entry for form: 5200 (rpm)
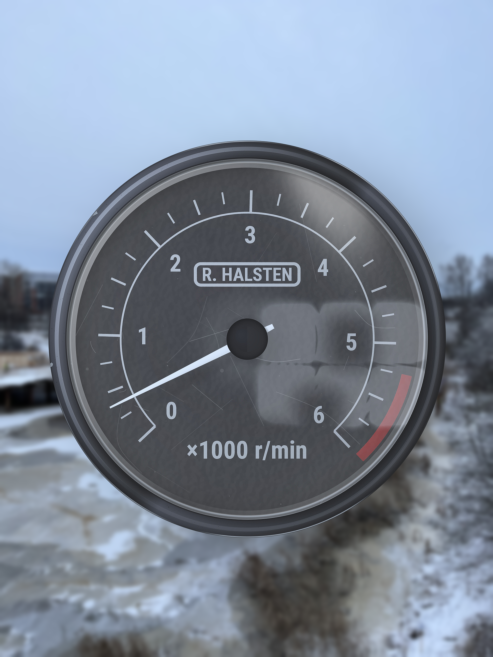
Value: 375 (rpm)
